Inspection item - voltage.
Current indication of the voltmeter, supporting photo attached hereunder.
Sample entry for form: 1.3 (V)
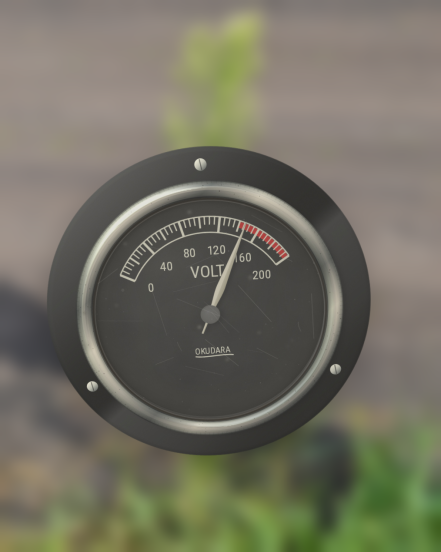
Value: 145 (V)
